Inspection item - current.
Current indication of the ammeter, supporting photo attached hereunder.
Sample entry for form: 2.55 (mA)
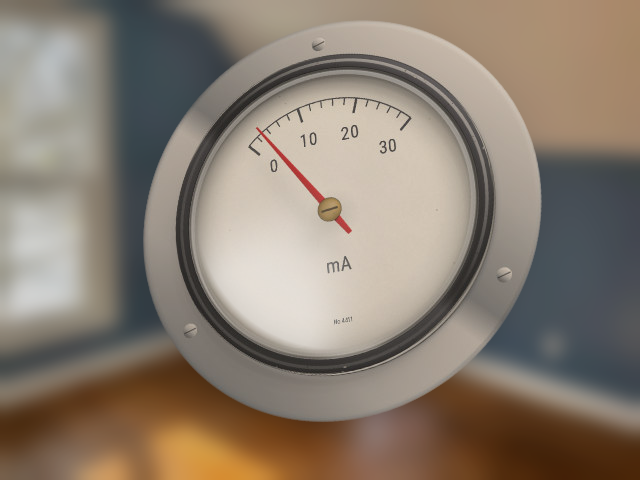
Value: 3 (mA)
